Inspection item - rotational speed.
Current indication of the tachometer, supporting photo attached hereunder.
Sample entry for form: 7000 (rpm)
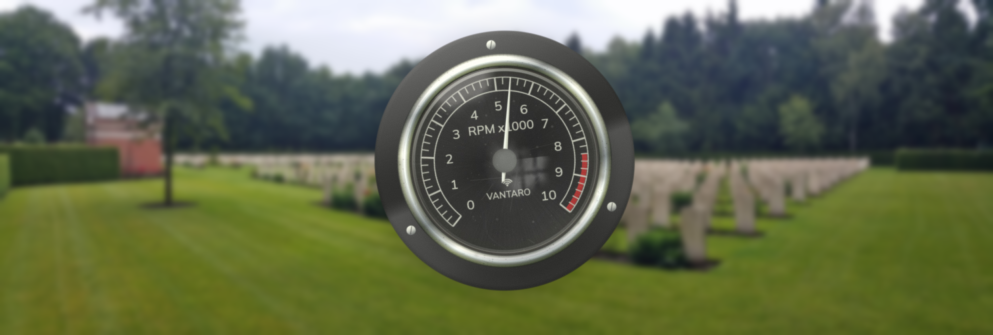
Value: 5400 (rpm)
